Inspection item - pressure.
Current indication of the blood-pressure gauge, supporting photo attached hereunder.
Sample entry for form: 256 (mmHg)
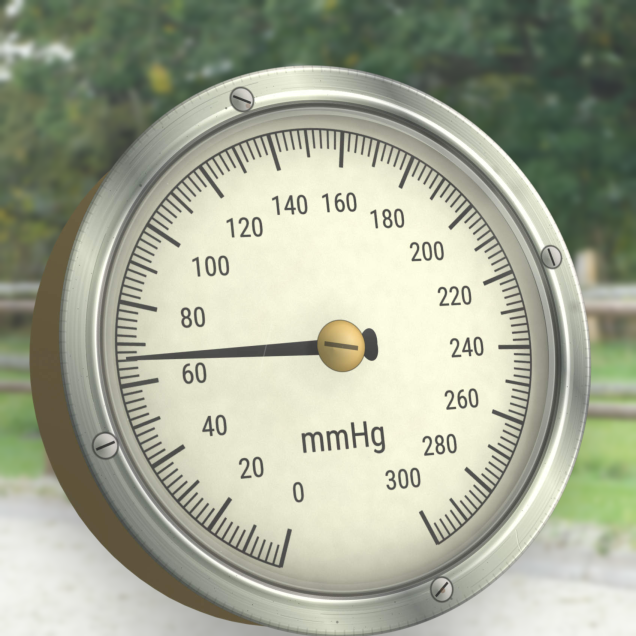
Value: 66 (mmHg)
